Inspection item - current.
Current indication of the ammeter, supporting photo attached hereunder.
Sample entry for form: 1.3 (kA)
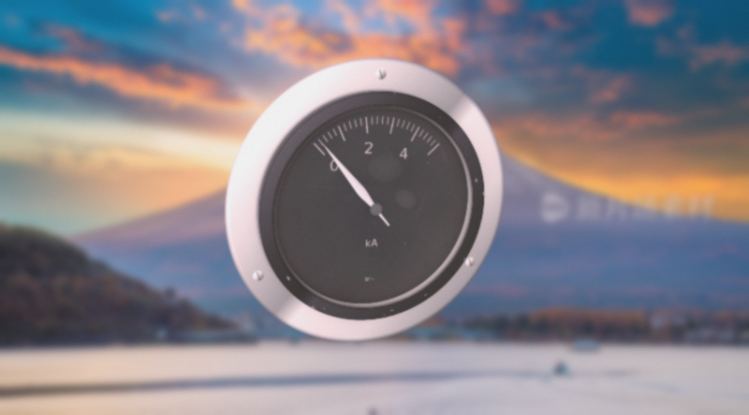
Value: 0.2 (kA)
